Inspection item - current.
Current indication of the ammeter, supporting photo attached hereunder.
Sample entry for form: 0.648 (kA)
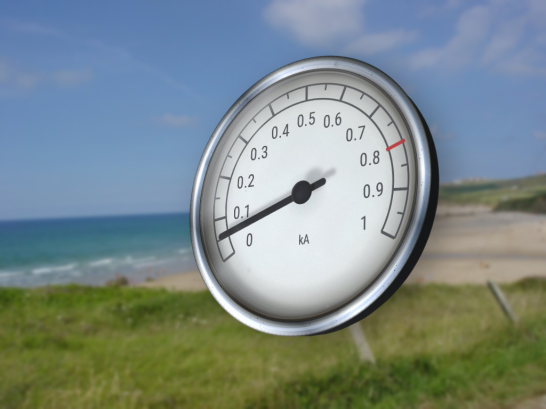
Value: 0.05 (kA)
